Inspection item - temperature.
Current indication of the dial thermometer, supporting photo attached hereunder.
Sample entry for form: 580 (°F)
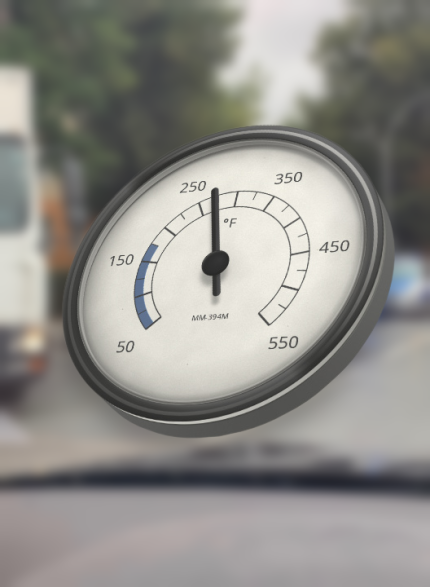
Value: 275 (°F)
